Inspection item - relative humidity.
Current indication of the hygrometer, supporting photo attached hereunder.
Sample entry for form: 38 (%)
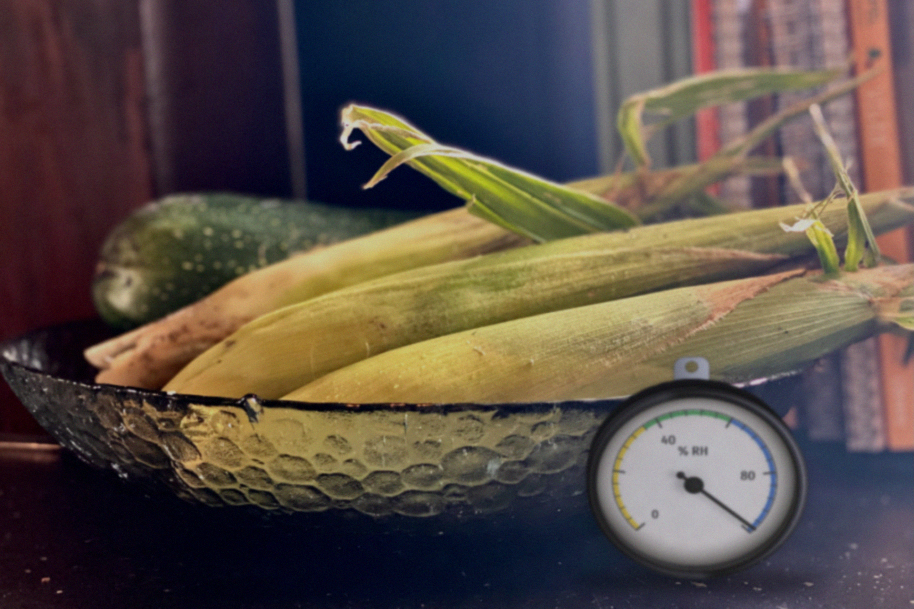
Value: 98 (%)
